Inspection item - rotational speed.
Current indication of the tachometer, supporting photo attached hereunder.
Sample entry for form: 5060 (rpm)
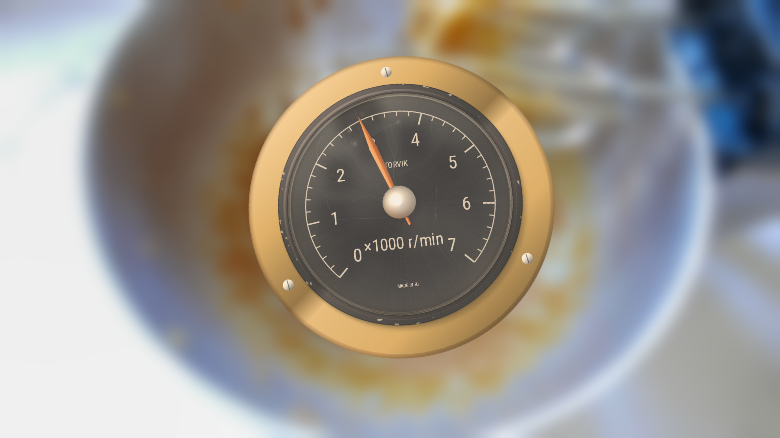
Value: 3000 (rpm)
